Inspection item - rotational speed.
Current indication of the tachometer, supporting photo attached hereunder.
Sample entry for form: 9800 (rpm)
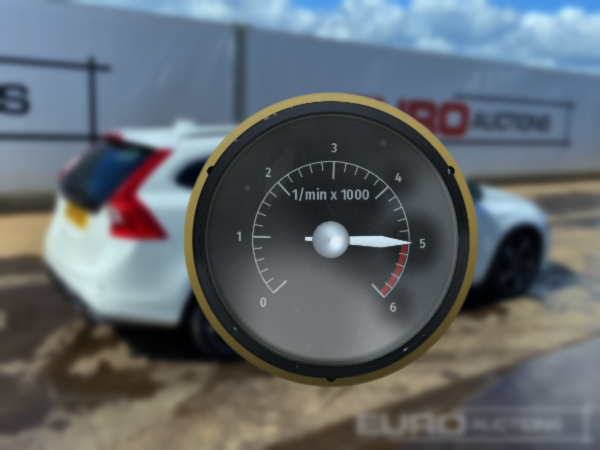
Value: 5000 (rpm)
